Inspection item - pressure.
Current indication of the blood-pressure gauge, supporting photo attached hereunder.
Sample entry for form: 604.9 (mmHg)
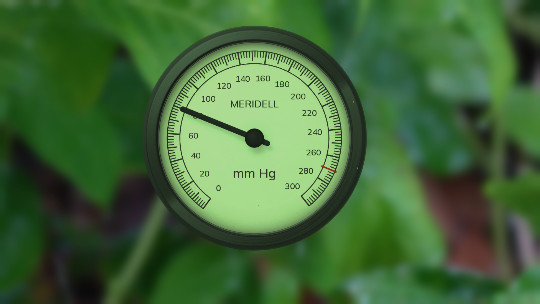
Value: 80 (mmHg)
